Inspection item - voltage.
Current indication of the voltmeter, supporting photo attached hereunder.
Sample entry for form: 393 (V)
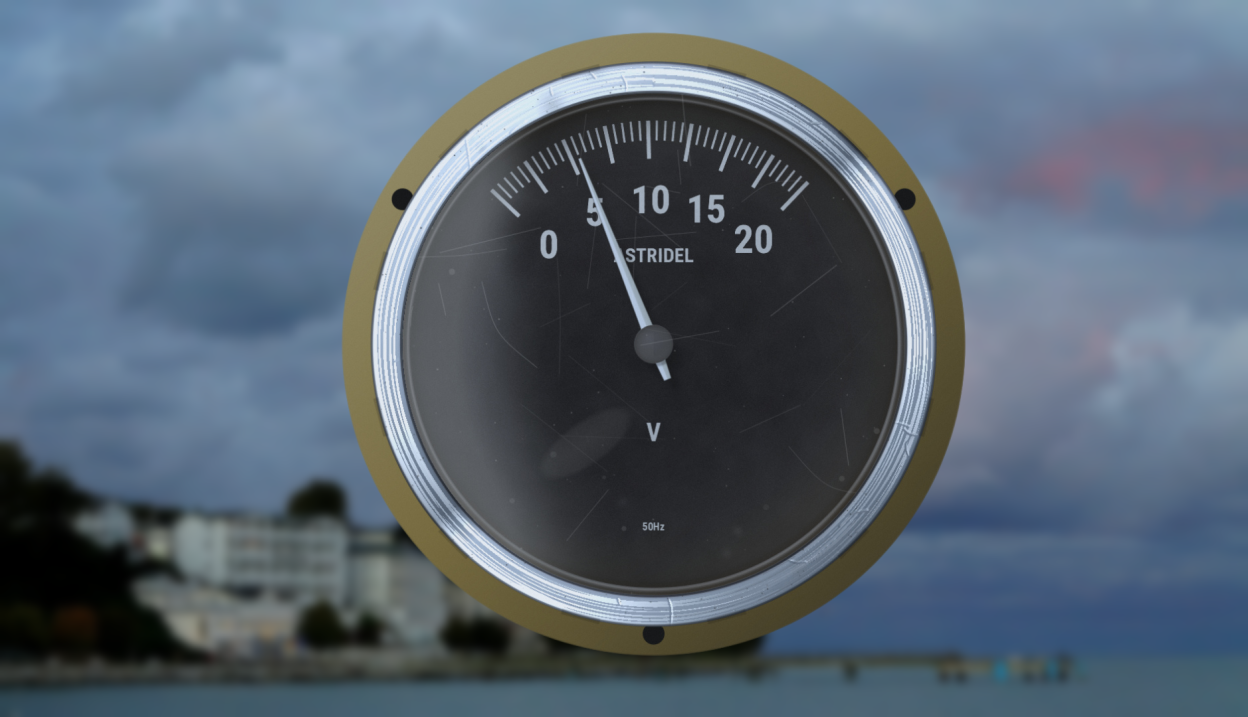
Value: 5.5 (V)
